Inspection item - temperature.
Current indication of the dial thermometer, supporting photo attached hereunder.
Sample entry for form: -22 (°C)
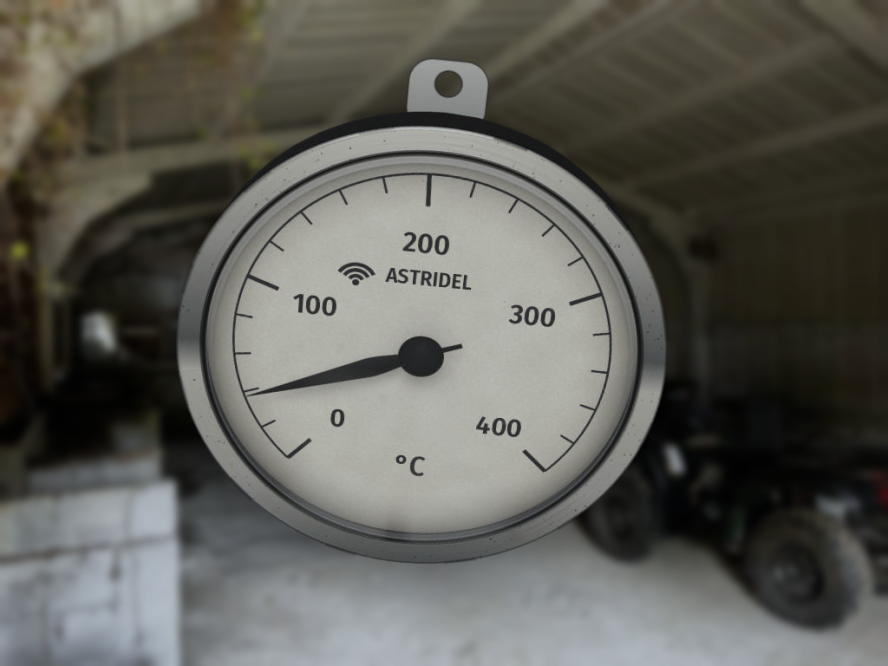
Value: 40 (°C)
